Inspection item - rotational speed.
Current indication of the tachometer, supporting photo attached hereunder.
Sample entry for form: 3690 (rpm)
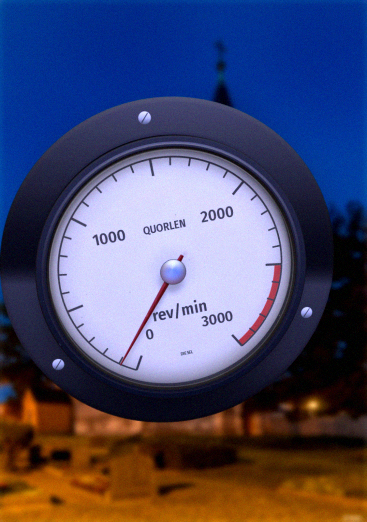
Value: 100 (rpm)
